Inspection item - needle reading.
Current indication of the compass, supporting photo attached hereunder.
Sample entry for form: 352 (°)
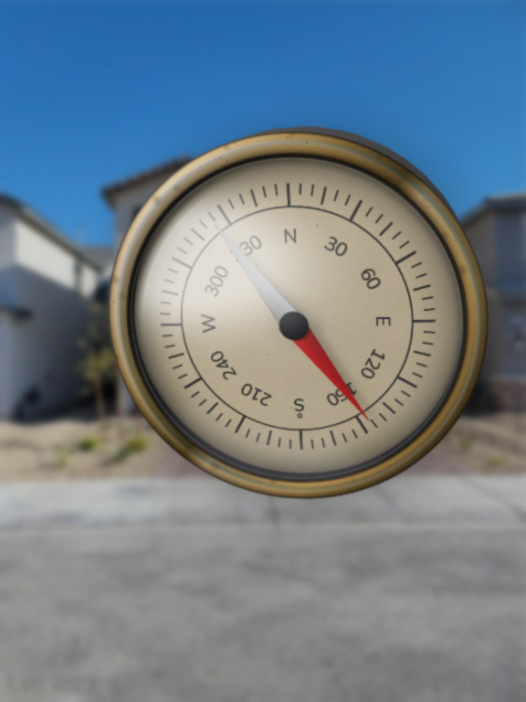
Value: 145 (°)
